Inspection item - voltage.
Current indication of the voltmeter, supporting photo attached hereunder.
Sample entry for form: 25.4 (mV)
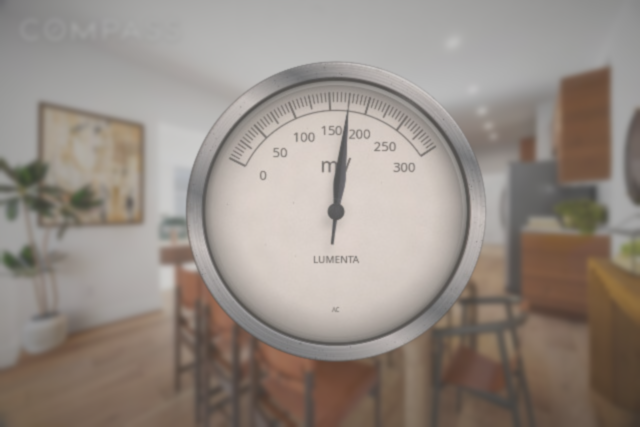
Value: 175 (mV)
